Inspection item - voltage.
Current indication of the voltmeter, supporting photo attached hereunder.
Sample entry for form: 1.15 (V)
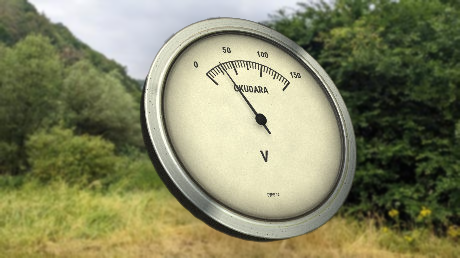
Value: 25 (V)
